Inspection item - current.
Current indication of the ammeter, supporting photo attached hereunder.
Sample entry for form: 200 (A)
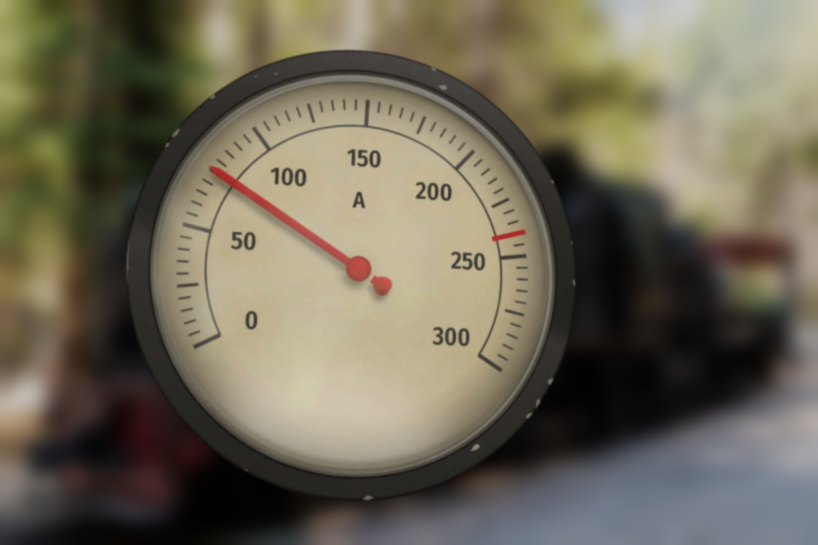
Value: 75 (A)
